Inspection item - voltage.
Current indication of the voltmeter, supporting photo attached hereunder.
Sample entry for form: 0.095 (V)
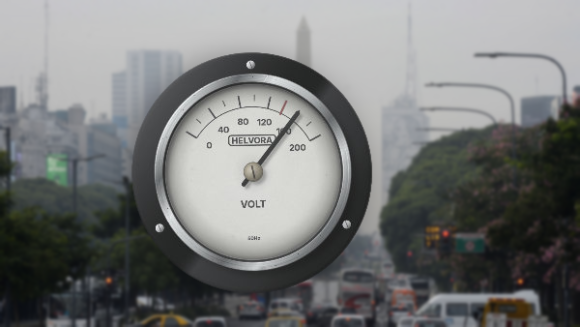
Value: 160 (V)
